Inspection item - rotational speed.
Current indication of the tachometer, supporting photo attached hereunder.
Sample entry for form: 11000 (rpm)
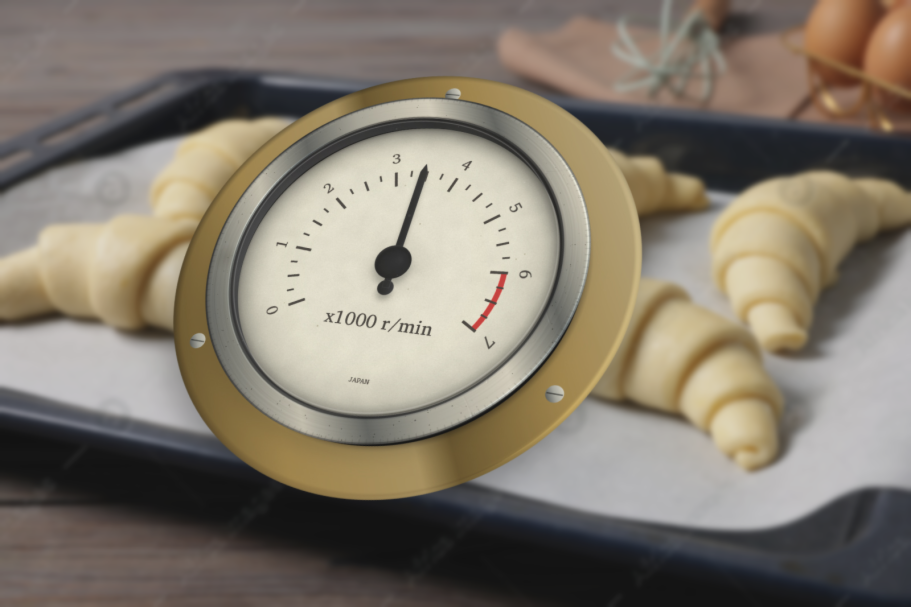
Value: 3500 (rpm)
